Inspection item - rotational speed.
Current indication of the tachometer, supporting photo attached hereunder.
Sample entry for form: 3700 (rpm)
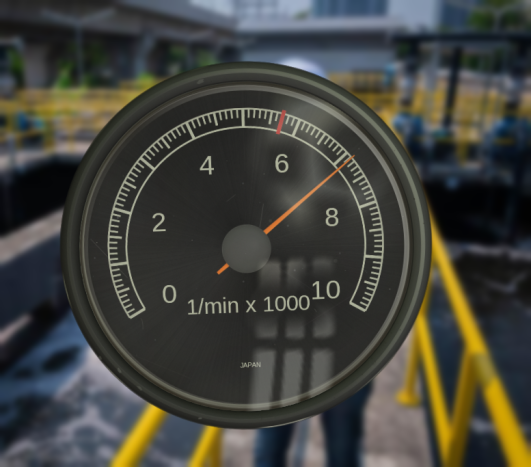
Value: 7100 (rpm)
